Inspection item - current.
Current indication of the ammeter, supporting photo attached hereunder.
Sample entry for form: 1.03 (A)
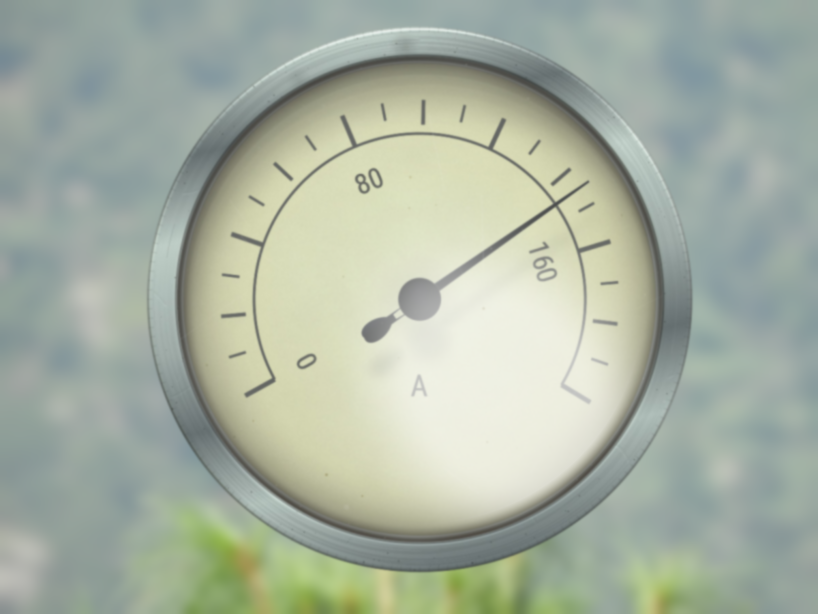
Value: 145 (A)
